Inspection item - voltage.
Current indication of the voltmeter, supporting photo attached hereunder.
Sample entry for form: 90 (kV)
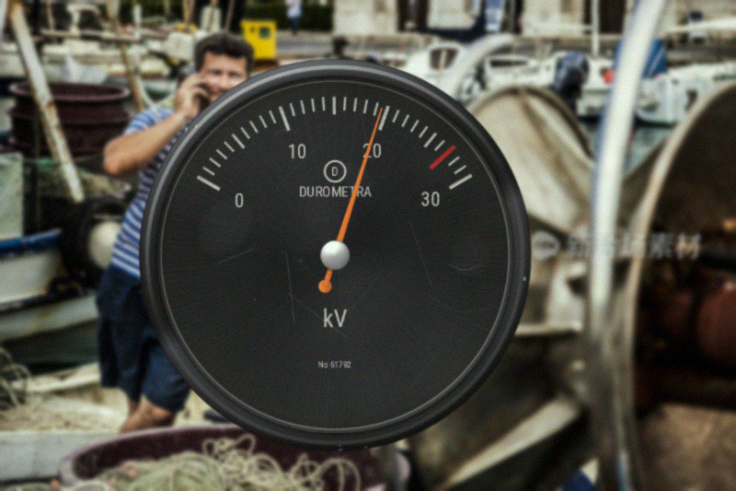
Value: 19.5 (kV)
